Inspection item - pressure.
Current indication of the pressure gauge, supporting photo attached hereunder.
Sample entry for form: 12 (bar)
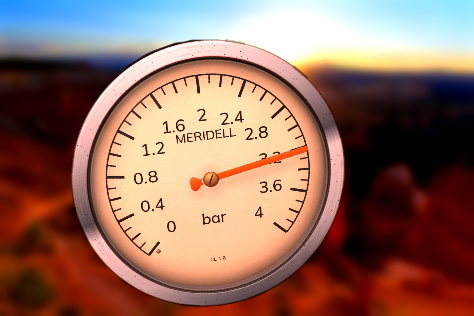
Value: 3.2 (bar)
